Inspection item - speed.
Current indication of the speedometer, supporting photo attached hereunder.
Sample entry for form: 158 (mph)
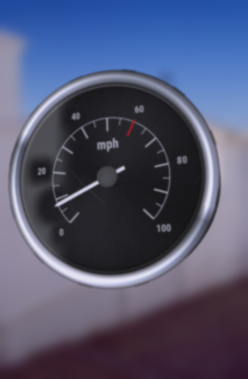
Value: 7.5 (mph)
